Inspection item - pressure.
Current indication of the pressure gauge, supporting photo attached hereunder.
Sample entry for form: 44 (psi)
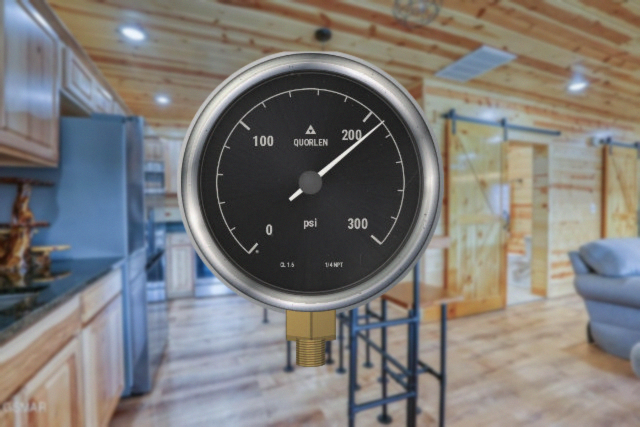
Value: 210 (psi)
